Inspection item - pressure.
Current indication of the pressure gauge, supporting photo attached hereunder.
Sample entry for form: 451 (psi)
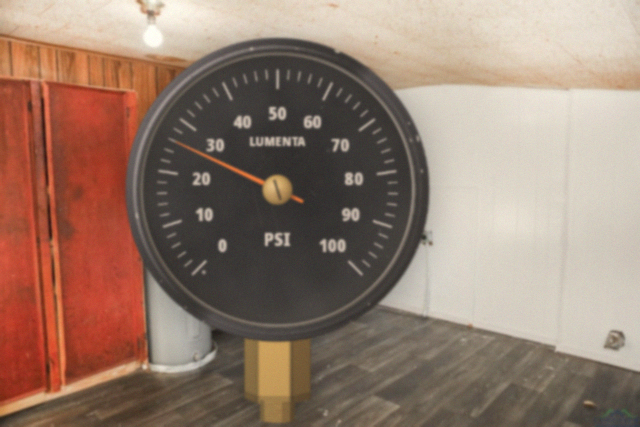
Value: 26 (psi)
